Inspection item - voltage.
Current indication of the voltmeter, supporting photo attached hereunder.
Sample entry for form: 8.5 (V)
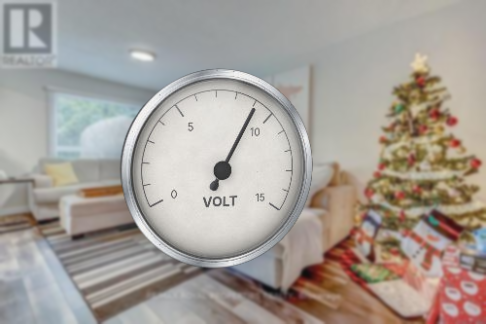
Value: 9 (V)
